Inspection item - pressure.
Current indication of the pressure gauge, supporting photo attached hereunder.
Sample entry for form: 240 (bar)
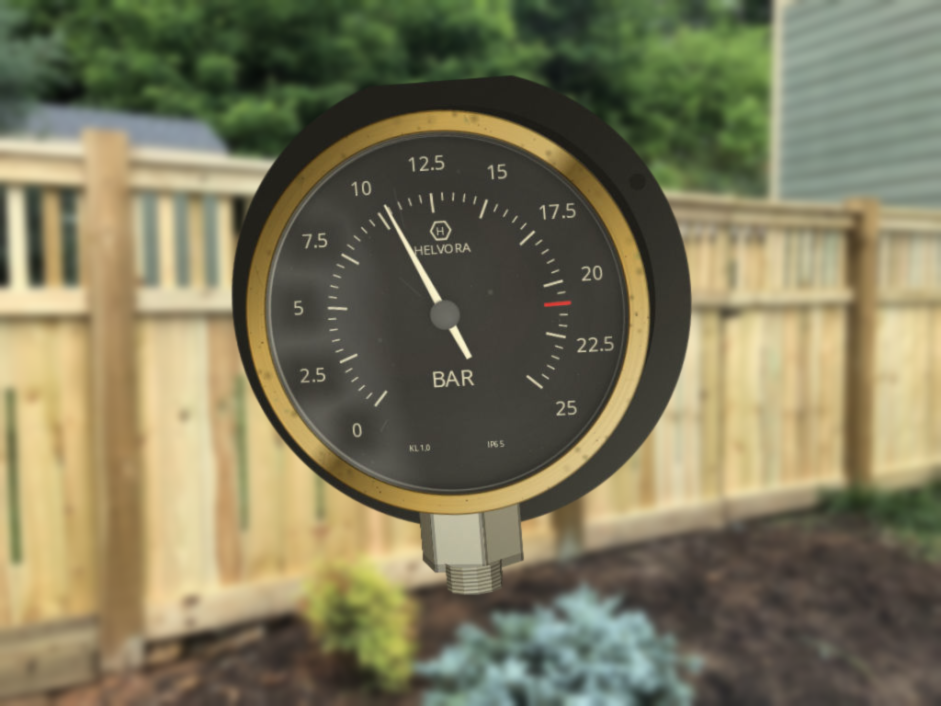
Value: 10.5 (bar)
